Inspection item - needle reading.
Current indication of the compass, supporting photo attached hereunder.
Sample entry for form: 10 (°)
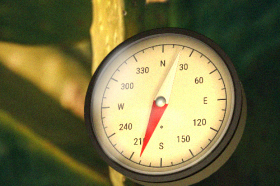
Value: 200 (°)
